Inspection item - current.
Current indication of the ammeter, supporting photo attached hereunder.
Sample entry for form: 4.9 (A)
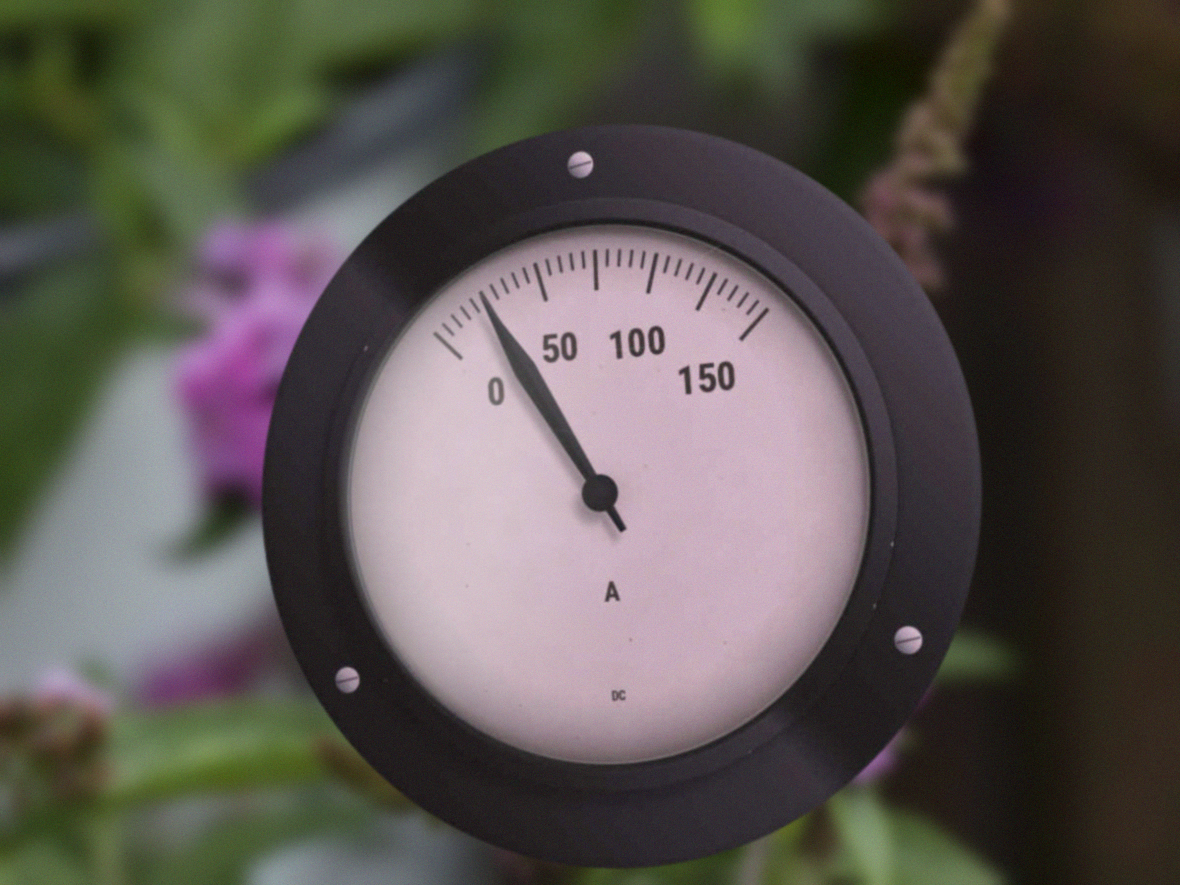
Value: 25 (A)
